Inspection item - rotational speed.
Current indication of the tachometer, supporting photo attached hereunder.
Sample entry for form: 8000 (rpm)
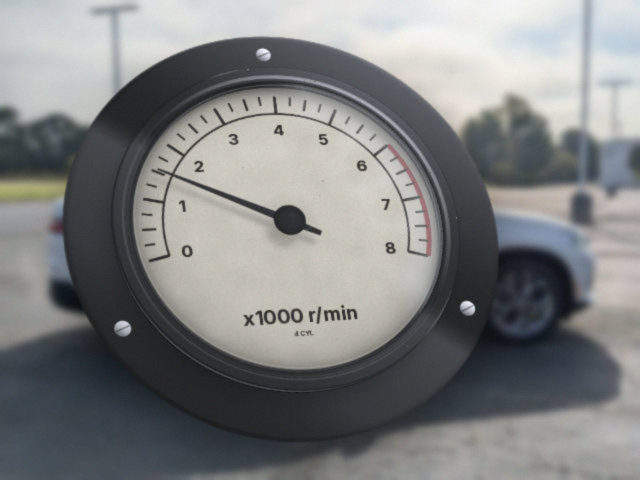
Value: 1500 (rpm)
